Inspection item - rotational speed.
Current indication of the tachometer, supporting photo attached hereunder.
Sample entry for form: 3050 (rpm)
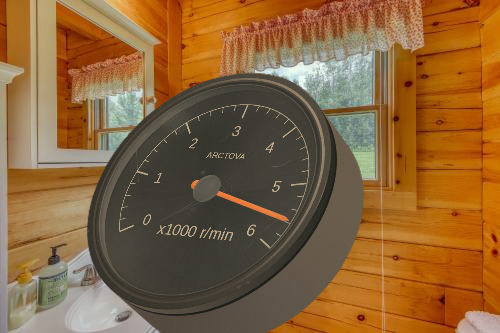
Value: 5600 (rpm)
